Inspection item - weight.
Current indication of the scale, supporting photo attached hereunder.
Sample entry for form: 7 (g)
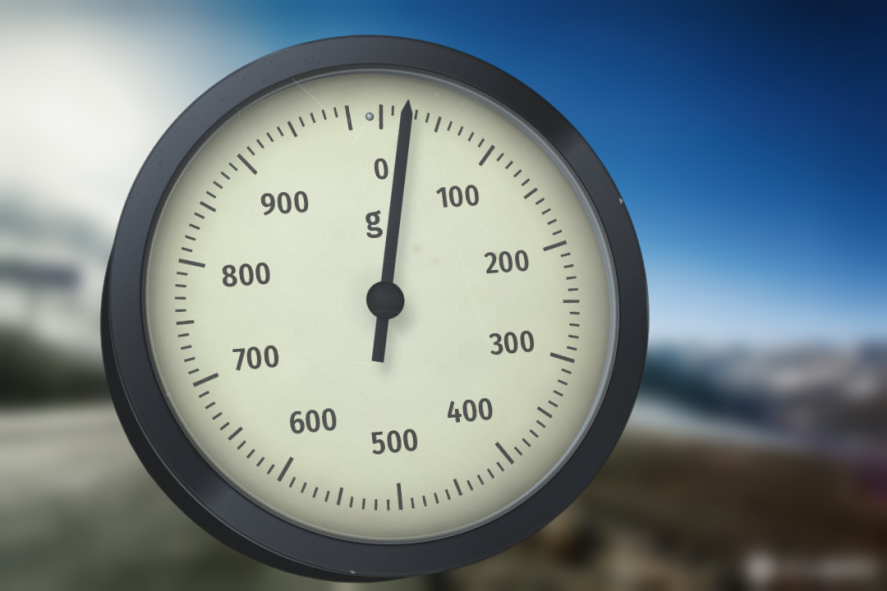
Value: 20 (g)
